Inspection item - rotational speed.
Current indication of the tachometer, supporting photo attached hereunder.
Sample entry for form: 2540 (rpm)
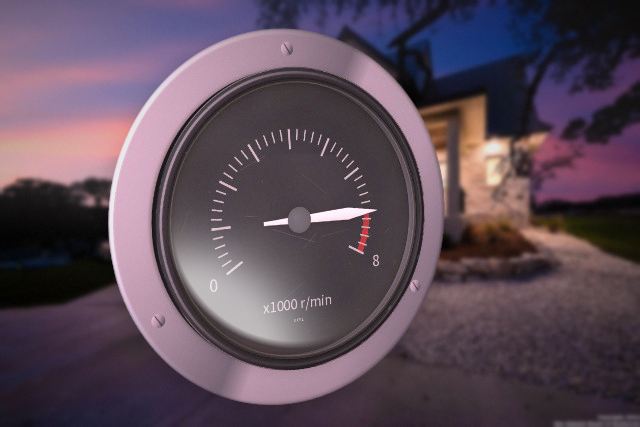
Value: 7000 (rpm)
